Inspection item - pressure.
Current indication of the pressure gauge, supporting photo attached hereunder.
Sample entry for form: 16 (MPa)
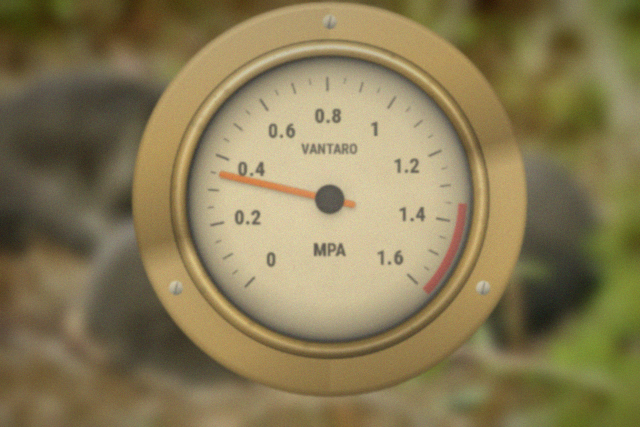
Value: 0.35 (MPa)
